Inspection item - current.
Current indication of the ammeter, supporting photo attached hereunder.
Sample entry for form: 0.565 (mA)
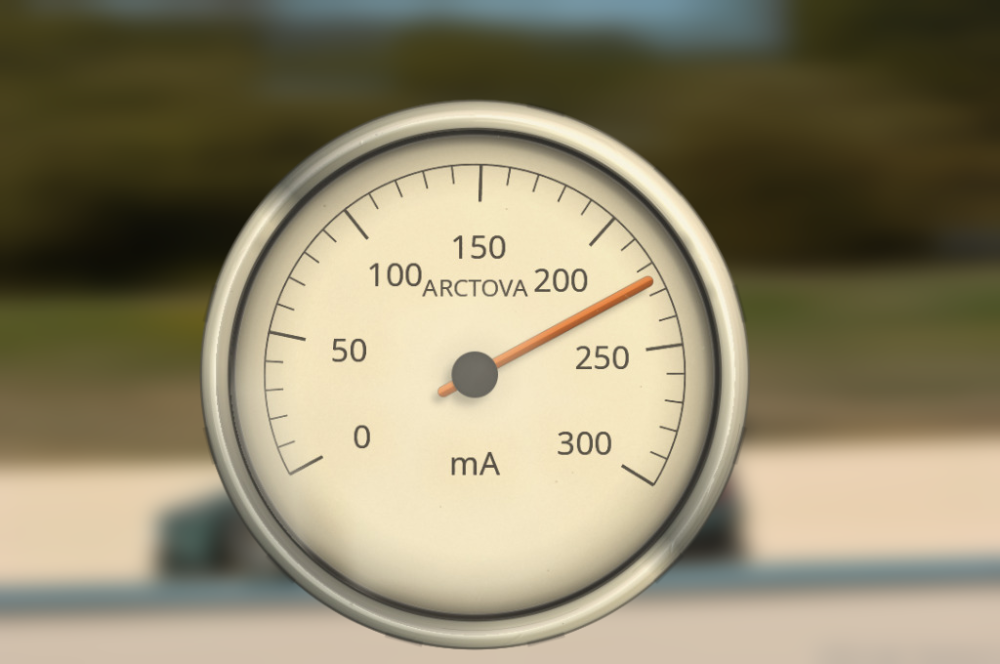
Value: 225 (mA)
